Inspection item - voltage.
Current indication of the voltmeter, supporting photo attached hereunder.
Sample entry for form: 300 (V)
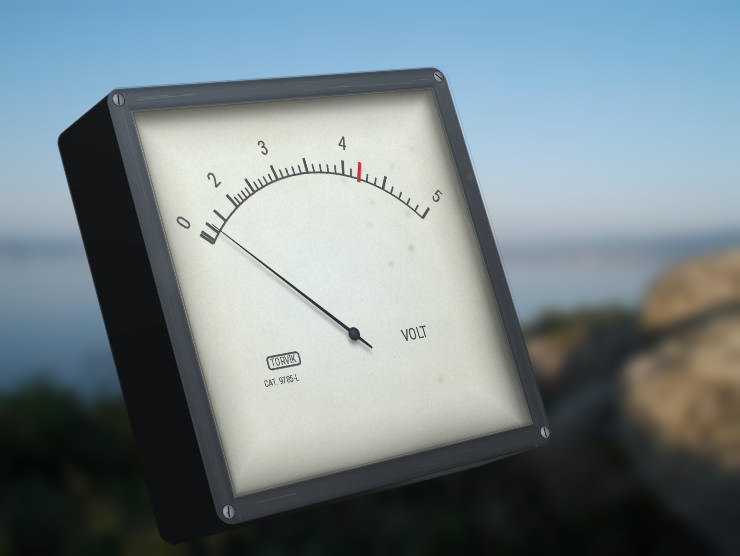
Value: 1 (V)
